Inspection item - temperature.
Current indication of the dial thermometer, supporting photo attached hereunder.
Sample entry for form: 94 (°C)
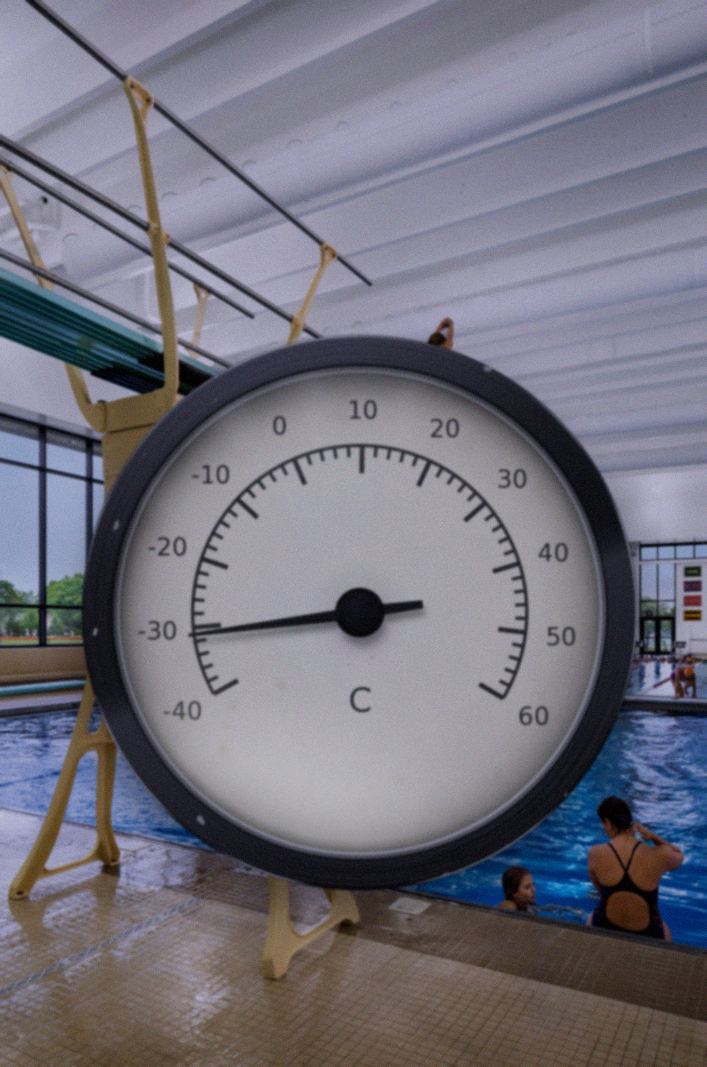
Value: -31 (°C)
